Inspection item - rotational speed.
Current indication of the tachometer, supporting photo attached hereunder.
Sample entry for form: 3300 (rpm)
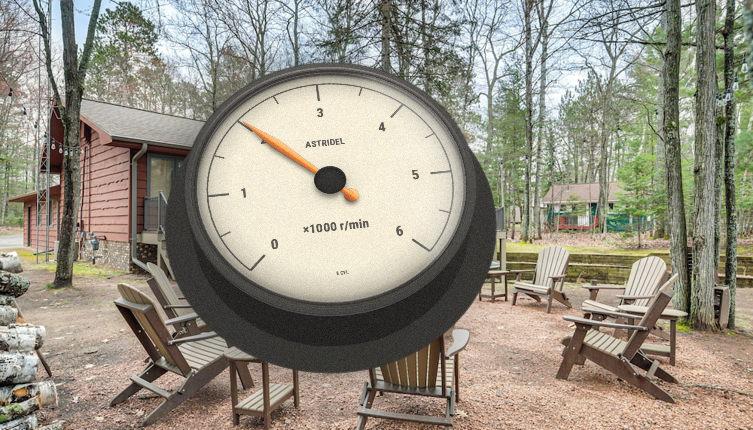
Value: 2000 (rpm)
